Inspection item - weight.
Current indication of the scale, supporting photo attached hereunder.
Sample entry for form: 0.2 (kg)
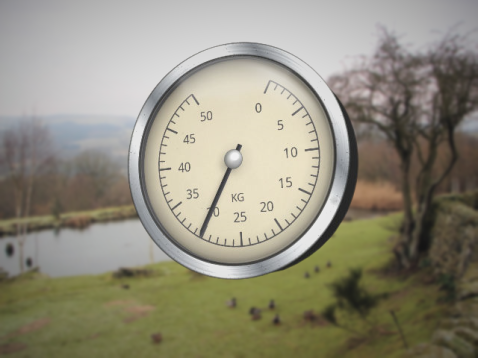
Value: 30 (kg)
